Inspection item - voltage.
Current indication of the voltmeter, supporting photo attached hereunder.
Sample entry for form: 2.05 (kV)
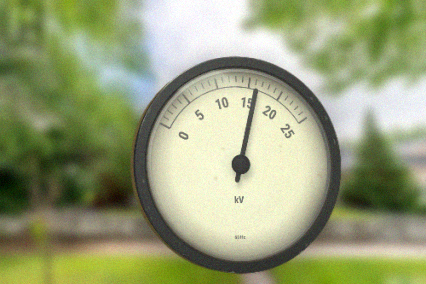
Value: 16 (kV)
